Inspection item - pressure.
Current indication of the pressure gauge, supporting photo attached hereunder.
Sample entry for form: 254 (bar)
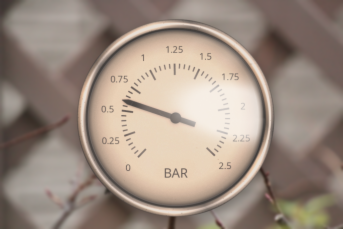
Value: 0.6 (bar)
